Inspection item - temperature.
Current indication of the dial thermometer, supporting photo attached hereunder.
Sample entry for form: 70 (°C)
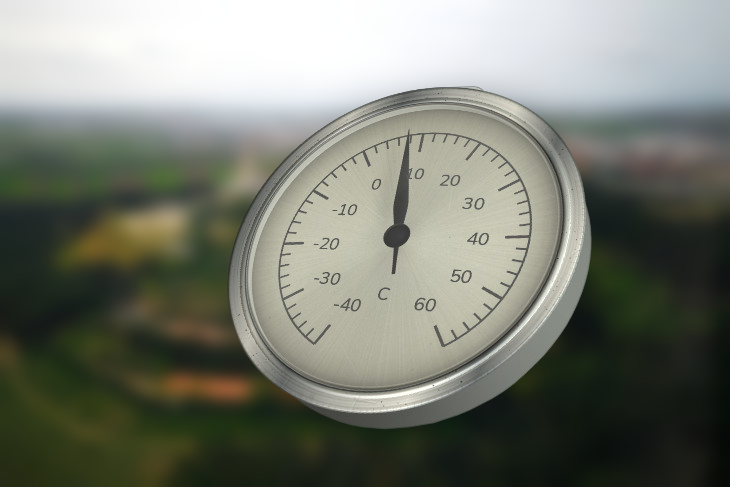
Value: 8 (°C)
